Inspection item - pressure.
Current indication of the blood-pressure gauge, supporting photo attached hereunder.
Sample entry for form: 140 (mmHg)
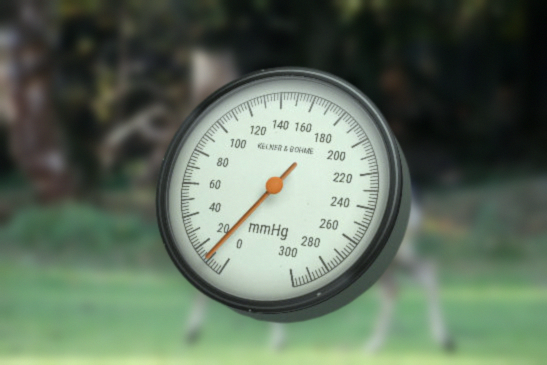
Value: 10 (mmHg)
